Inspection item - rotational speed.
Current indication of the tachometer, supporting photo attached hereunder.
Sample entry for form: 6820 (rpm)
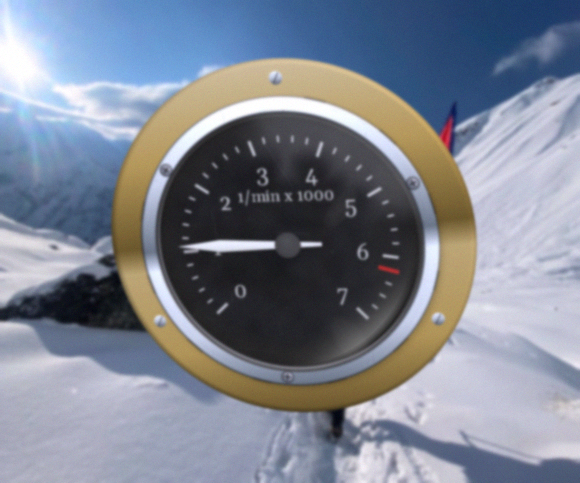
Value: 1100 (rpm)
